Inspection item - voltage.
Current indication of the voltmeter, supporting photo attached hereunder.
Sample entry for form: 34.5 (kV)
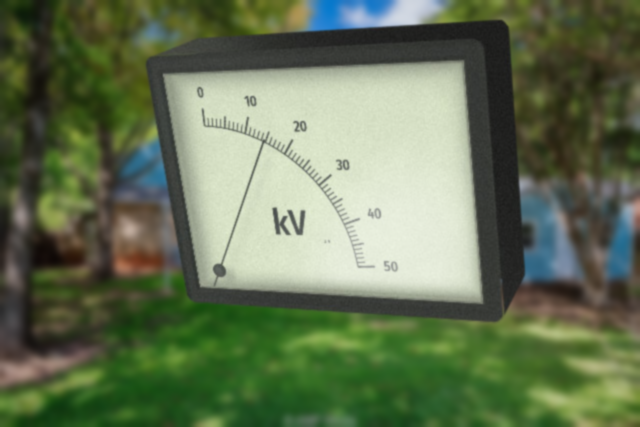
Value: 15 (kV)
